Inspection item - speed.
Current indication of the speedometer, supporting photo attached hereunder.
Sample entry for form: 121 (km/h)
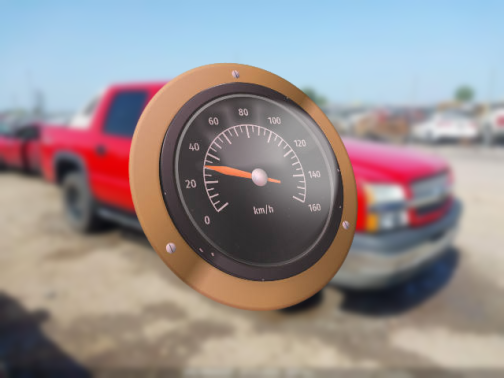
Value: 30 (km/h)
